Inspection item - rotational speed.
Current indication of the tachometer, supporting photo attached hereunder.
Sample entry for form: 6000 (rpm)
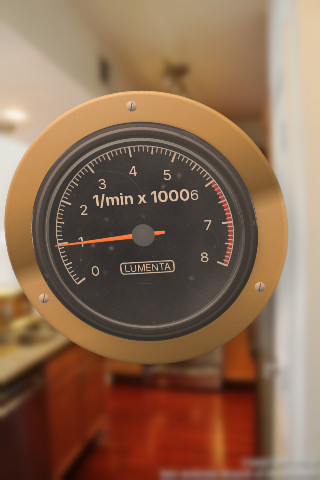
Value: 1000 (rpm)
